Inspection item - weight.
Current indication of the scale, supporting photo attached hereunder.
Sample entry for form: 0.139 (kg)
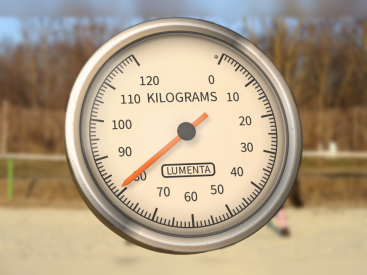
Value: 81 (kg)
